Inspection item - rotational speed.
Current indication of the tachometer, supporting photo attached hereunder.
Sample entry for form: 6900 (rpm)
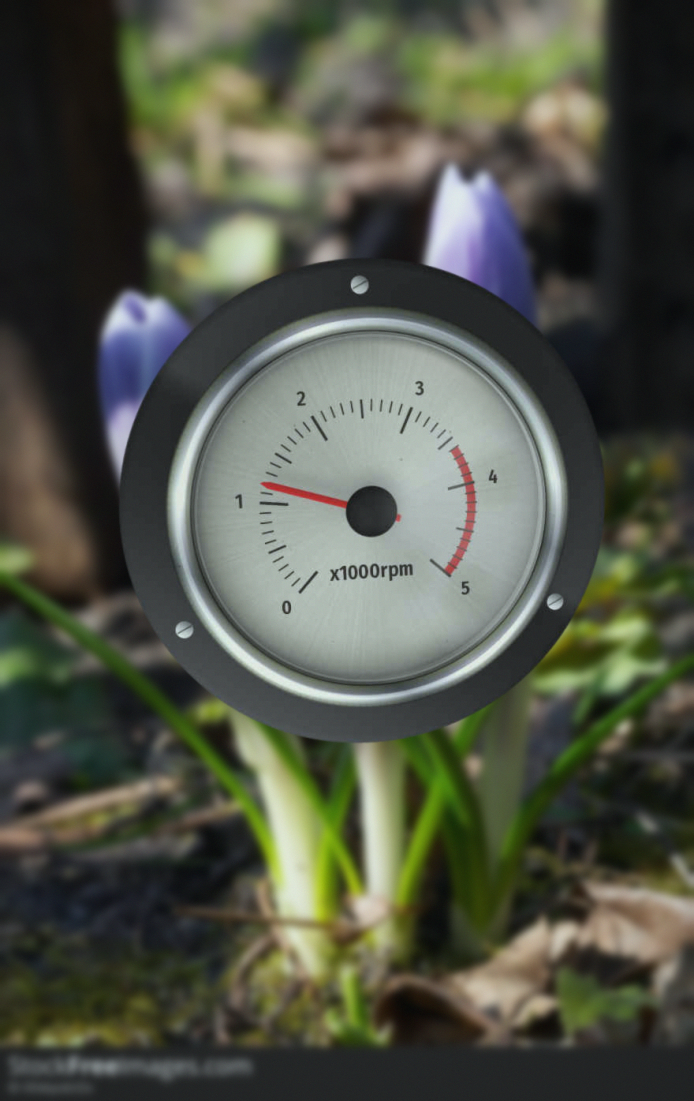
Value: 1200 (rpm)
